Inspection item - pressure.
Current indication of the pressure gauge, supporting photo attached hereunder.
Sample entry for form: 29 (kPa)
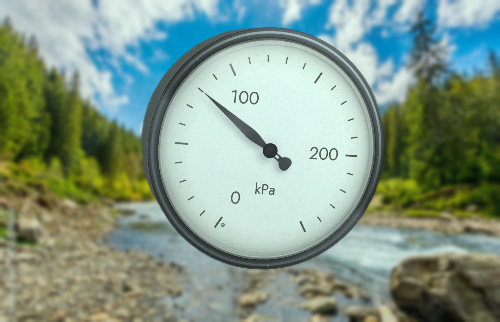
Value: 80 (kPa)
